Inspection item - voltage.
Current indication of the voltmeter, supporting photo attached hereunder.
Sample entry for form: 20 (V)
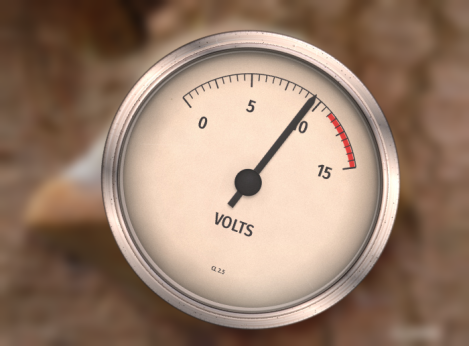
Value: 9.5 (V)
